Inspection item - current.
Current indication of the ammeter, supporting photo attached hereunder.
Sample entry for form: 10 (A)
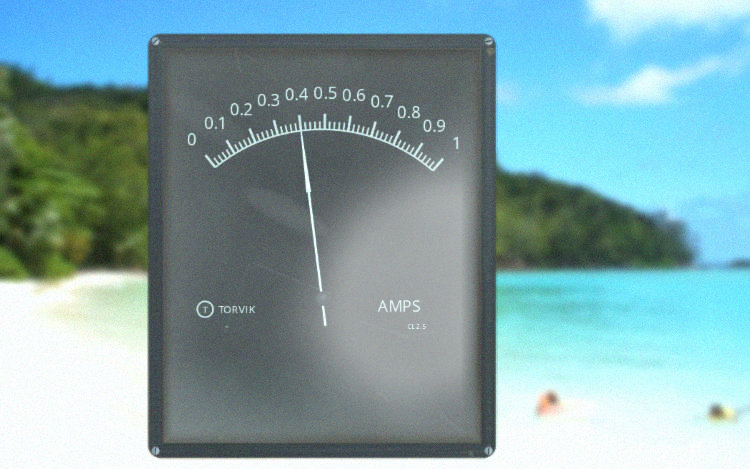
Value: 0.4 (A)
